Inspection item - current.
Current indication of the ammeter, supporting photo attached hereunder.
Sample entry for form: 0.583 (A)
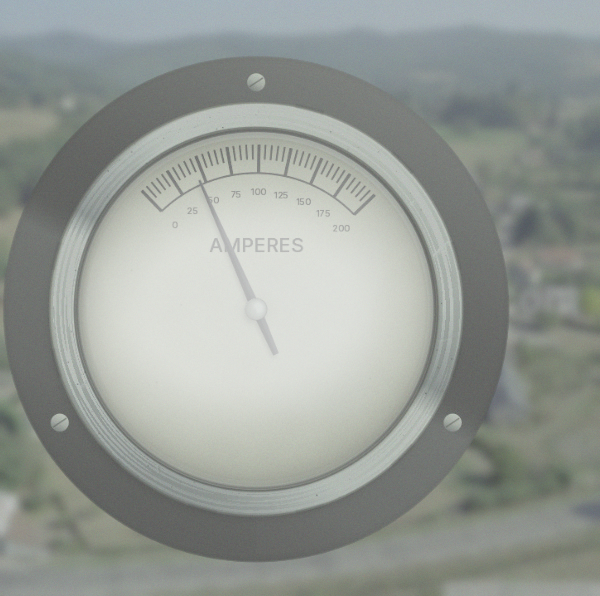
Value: 45 (A)
